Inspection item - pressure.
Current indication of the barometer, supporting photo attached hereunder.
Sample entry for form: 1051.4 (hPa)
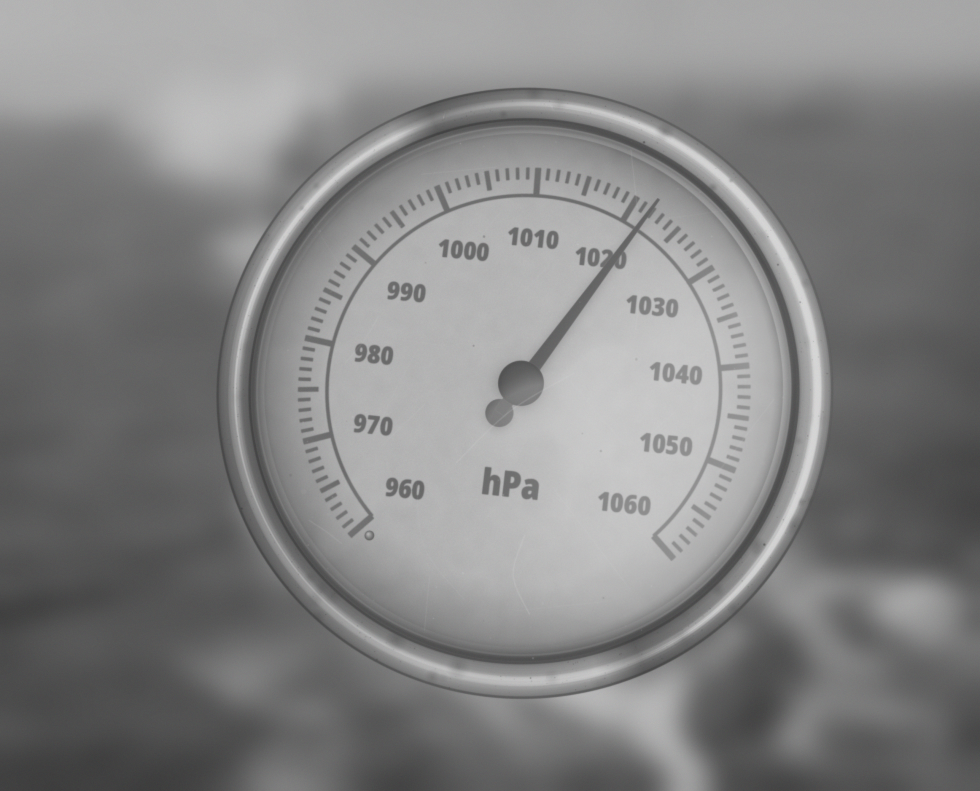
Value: 1022 (hPa)
